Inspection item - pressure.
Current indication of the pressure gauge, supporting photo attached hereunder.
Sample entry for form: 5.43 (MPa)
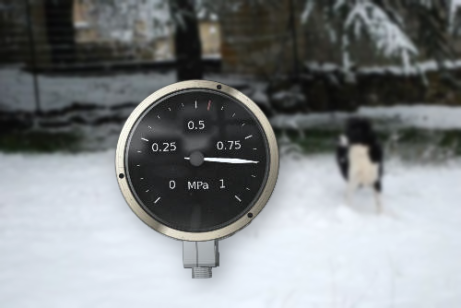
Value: 0.85 (MPa)
